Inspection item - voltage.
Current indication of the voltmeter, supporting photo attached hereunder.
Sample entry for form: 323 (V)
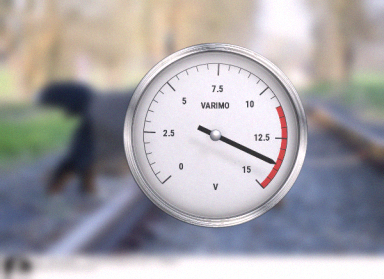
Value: 13.75 (V)
